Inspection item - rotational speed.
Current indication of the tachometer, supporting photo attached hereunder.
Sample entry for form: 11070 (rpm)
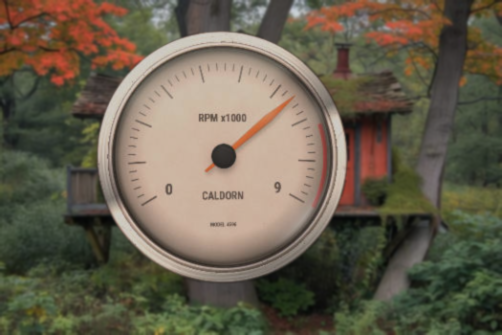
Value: 6400 (rpm)
